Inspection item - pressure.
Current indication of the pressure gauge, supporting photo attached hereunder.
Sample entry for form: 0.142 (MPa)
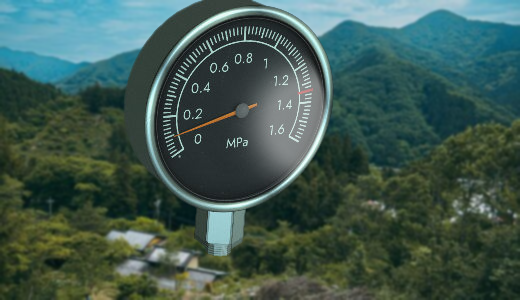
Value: 0.1 (MPa)
